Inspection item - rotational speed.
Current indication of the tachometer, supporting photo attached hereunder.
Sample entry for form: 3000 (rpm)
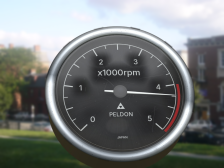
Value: 4250 (rpm)
